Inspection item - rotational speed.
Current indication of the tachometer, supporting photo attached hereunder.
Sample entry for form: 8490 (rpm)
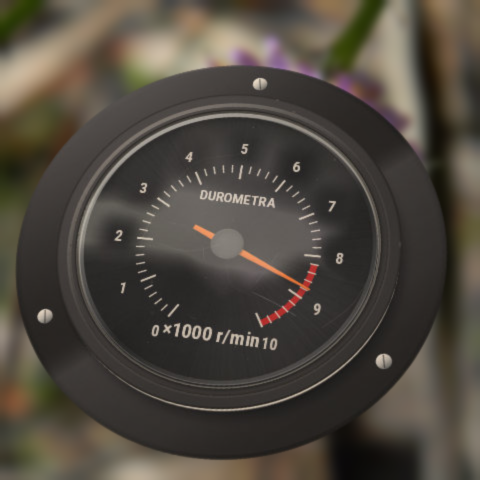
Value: 8800 (rpm)
